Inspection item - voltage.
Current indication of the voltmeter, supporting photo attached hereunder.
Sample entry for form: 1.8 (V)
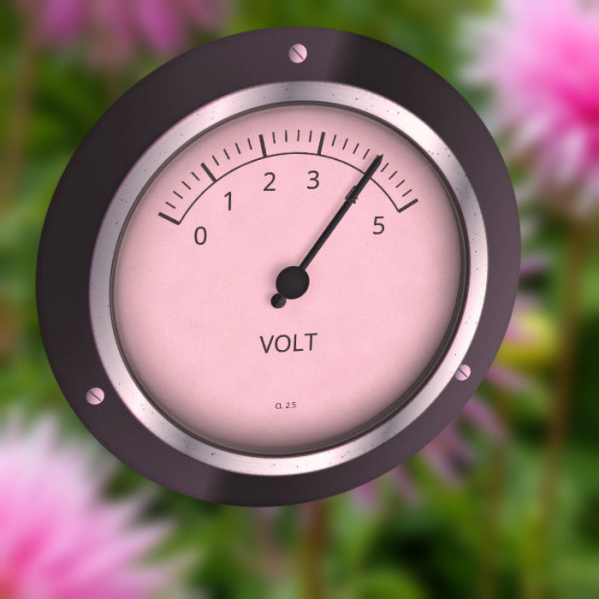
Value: 4 (V)
